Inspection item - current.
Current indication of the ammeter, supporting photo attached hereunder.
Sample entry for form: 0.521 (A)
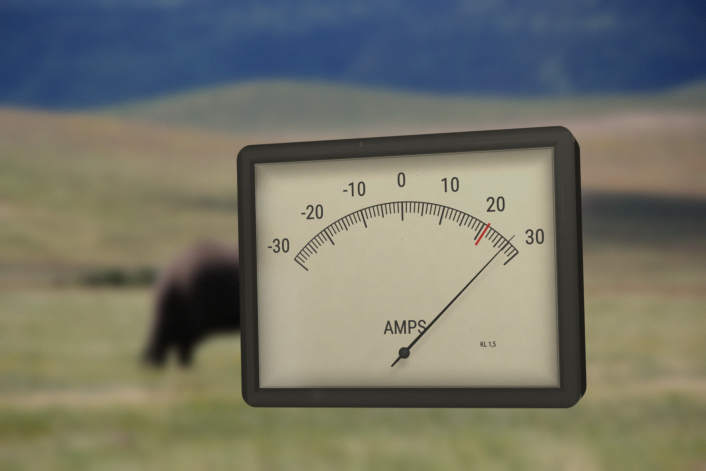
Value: 27 (A)
